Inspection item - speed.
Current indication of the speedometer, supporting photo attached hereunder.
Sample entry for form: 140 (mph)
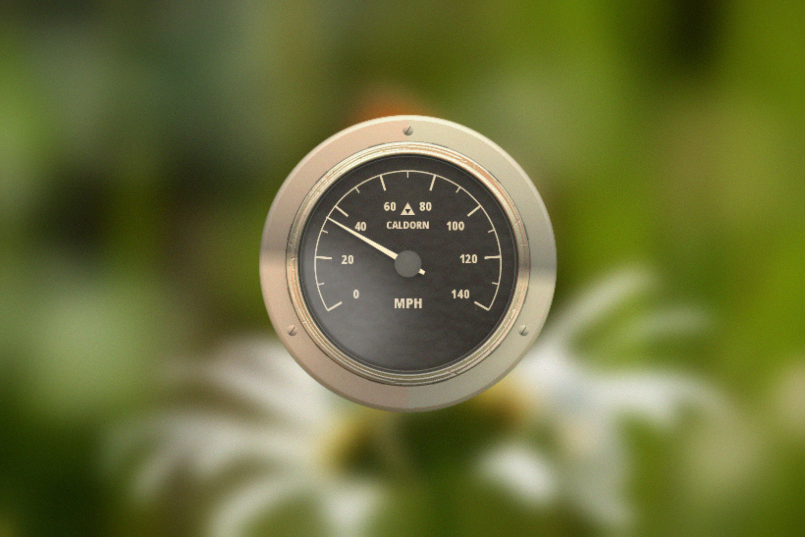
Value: 35 (mph)
